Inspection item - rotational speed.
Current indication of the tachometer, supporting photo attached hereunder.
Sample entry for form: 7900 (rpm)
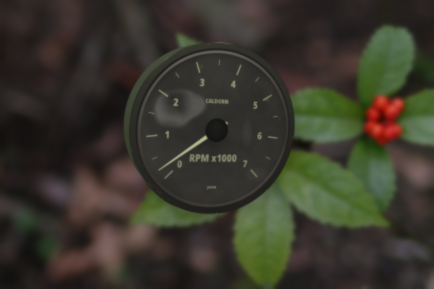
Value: 250 (rpm)
